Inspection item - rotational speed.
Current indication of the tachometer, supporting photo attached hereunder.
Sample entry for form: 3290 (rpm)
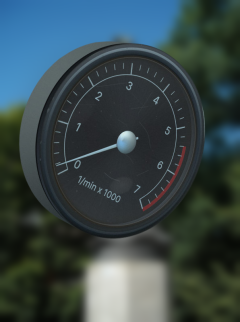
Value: 200 (rpm)
